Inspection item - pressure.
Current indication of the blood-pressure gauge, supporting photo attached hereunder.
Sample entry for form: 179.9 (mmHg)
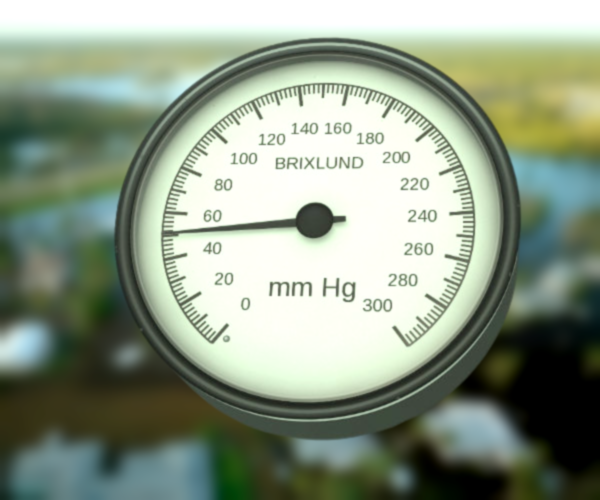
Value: 50 (mmHg)
